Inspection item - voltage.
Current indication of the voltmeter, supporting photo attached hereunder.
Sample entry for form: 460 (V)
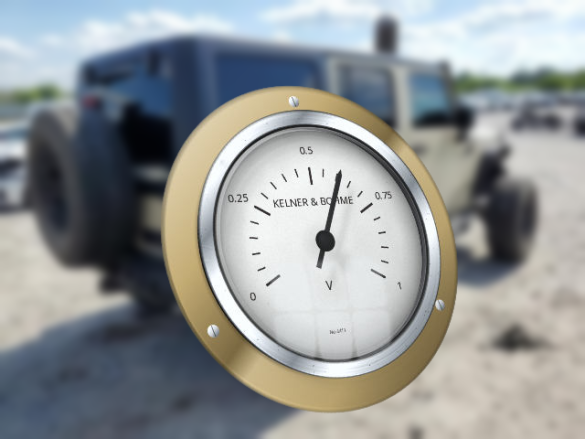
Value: 0.6 (V)
